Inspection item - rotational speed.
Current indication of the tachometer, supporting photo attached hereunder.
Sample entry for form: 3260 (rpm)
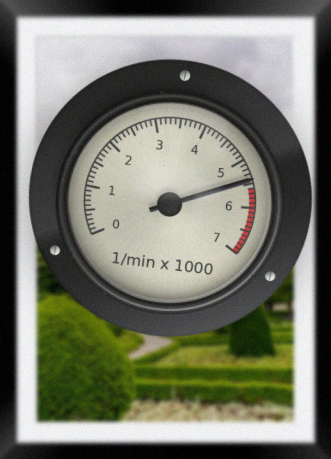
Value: 5400 (rpm)
